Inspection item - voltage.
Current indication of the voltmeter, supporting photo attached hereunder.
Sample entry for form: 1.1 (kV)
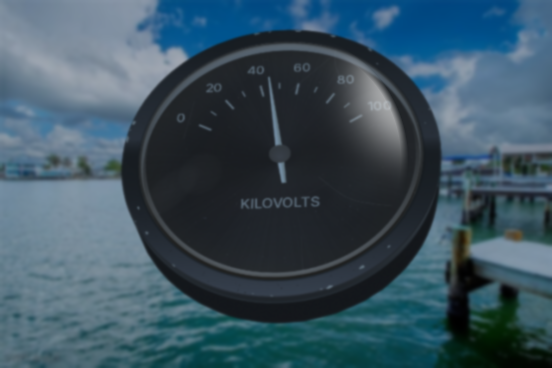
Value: 45 (kV)
